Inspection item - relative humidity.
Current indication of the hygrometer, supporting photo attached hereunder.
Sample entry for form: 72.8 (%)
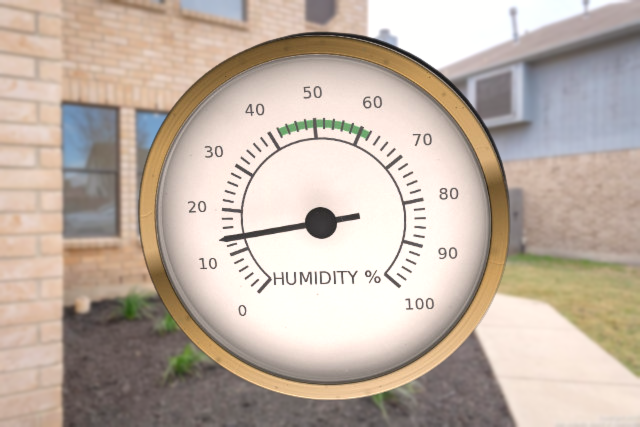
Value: 14 (%)
